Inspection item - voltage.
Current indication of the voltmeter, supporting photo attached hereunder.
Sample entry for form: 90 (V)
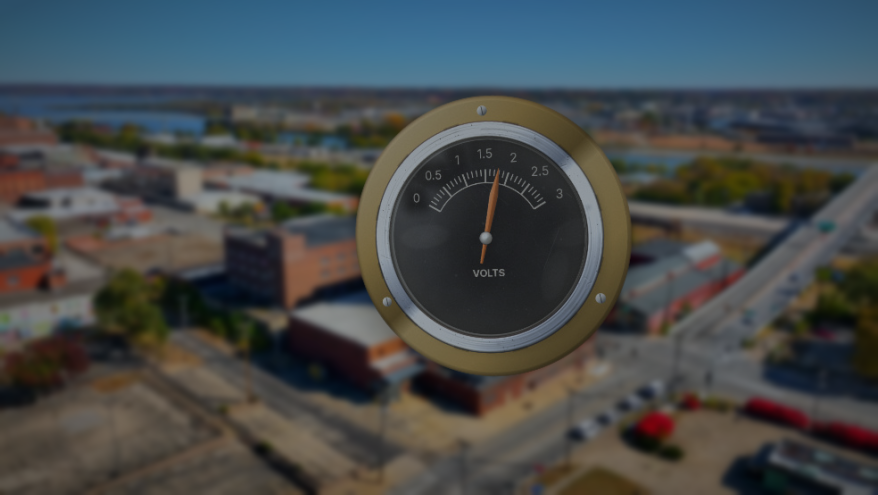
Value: 1.8 (V)
